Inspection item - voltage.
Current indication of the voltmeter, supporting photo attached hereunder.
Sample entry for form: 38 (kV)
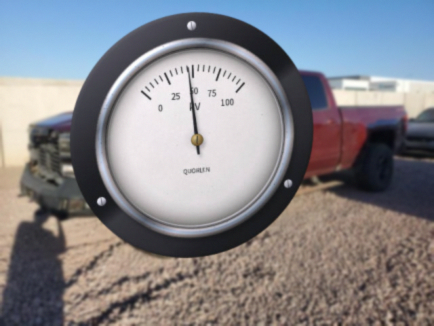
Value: 45 (kV)
